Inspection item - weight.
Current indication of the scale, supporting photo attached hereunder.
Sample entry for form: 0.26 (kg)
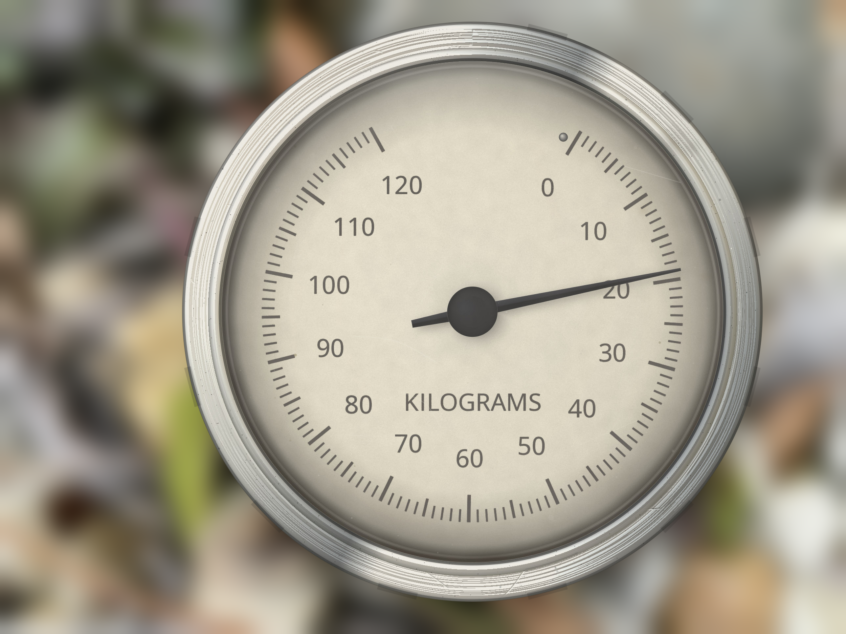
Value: 19 (kg)
